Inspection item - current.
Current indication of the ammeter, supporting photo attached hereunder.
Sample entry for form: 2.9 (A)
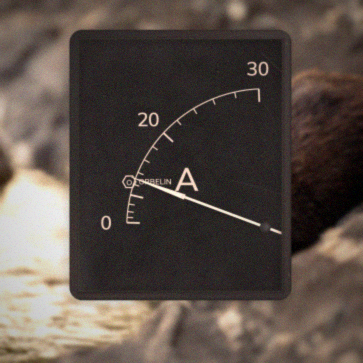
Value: 13 (A)
